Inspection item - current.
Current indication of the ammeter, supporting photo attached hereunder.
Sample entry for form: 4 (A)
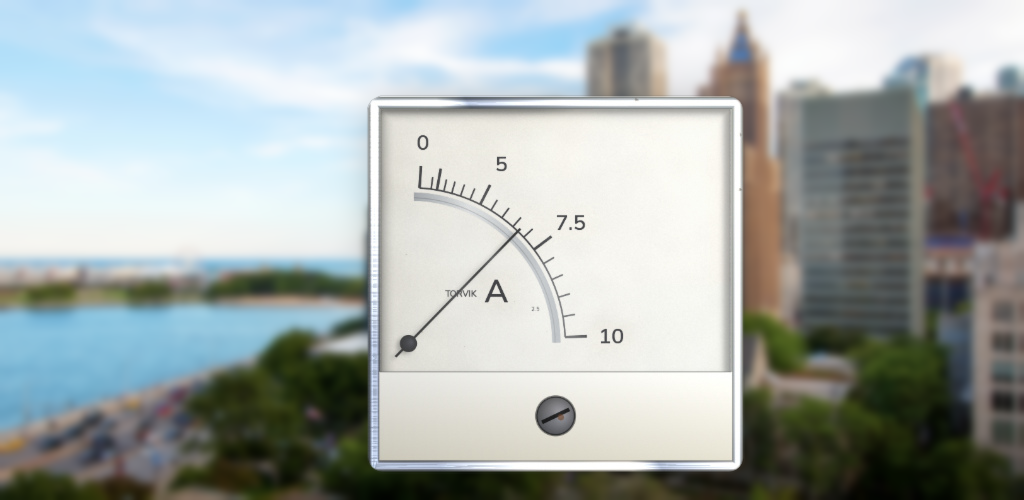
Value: 6.75 (A)
